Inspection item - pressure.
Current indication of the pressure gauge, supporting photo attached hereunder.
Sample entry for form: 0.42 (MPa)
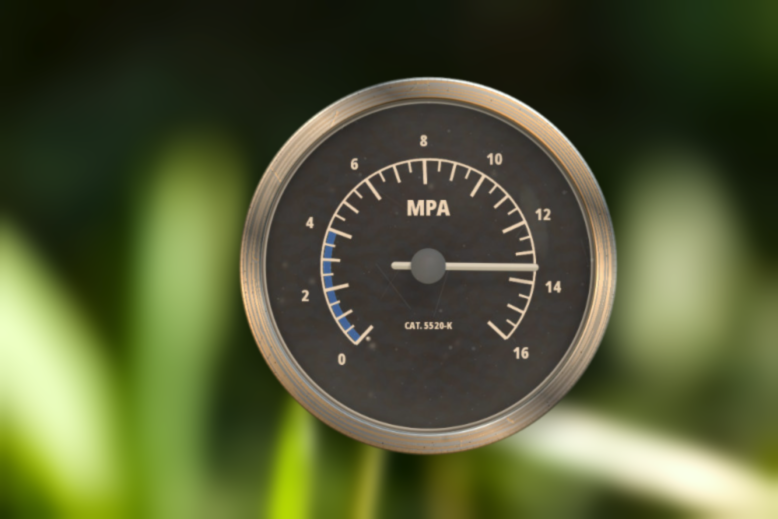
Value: 13.5 (MPa)
